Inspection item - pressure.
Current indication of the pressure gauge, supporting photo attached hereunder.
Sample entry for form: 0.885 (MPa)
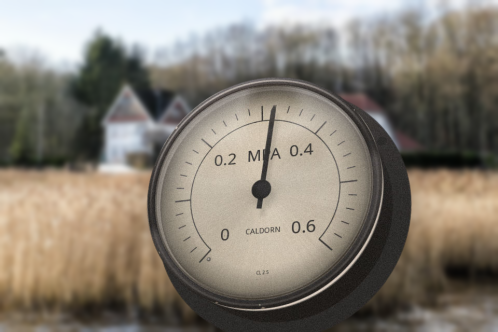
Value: 0.32 (MPa)
